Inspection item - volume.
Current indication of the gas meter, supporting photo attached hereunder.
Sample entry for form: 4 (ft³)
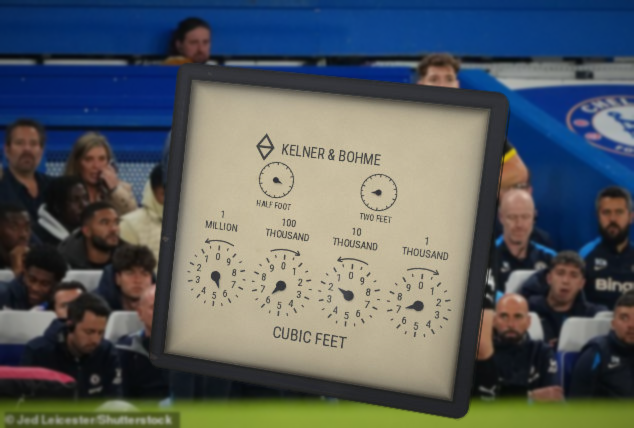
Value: 561700 (ft³)
